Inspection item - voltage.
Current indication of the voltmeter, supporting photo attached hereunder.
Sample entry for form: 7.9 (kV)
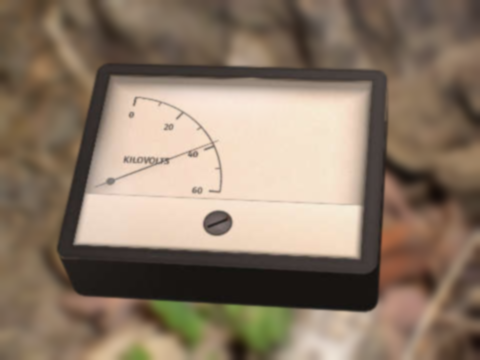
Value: 40 (kV)
